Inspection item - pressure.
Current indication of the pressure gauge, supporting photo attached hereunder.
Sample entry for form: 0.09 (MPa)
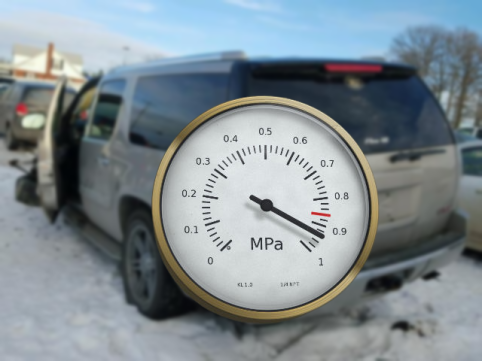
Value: 0.94 (MPa)
